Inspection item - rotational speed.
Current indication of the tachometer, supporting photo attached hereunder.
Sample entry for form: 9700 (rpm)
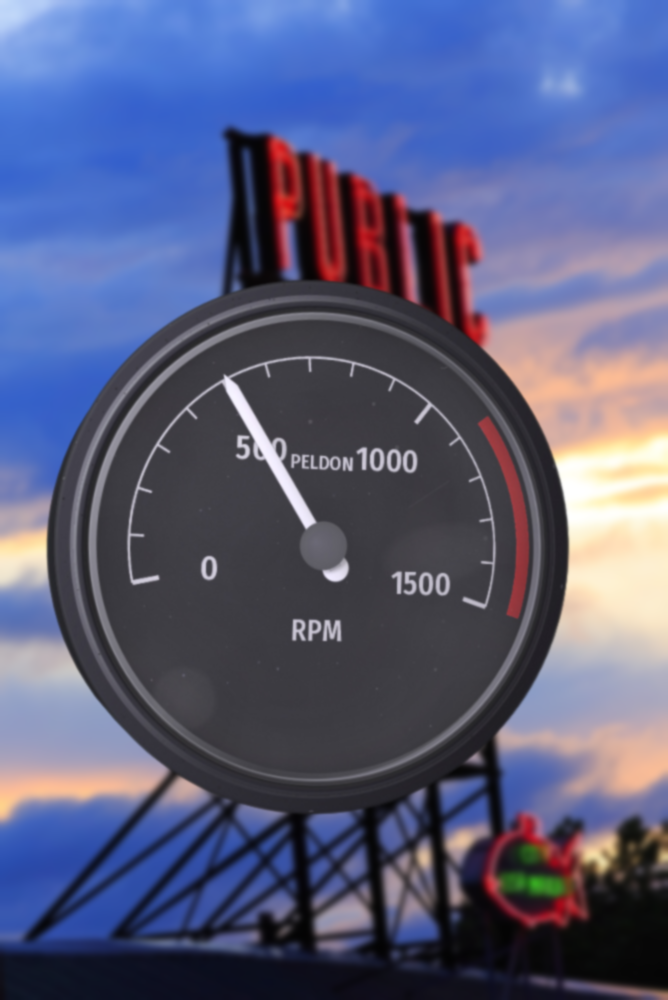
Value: 500 (rpm)
